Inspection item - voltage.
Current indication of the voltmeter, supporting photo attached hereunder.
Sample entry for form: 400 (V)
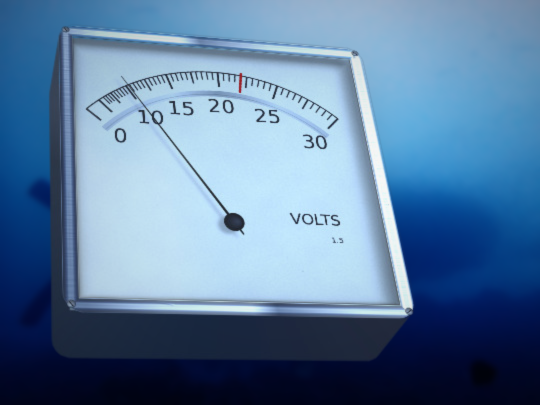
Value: 10 (V)
